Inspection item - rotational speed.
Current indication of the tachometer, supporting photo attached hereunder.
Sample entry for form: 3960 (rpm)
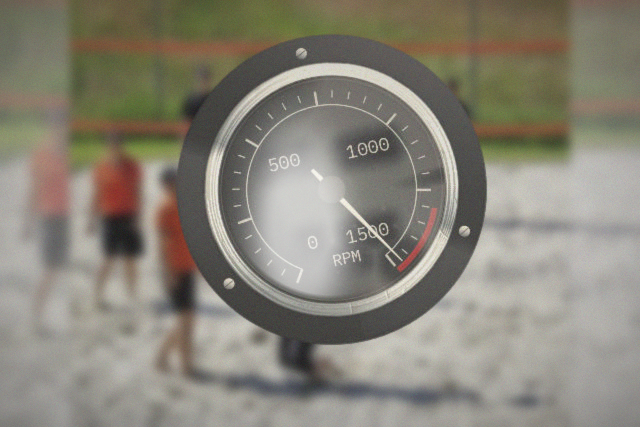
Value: 1475 (rpm)
